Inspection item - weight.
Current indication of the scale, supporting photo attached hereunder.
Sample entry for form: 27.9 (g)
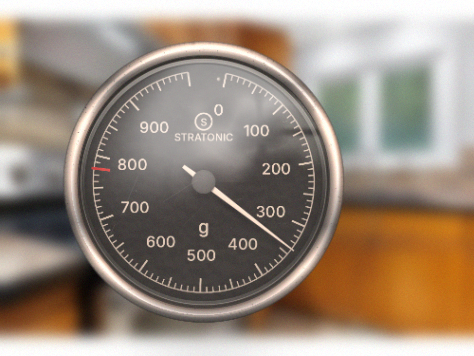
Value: 340 (g)
